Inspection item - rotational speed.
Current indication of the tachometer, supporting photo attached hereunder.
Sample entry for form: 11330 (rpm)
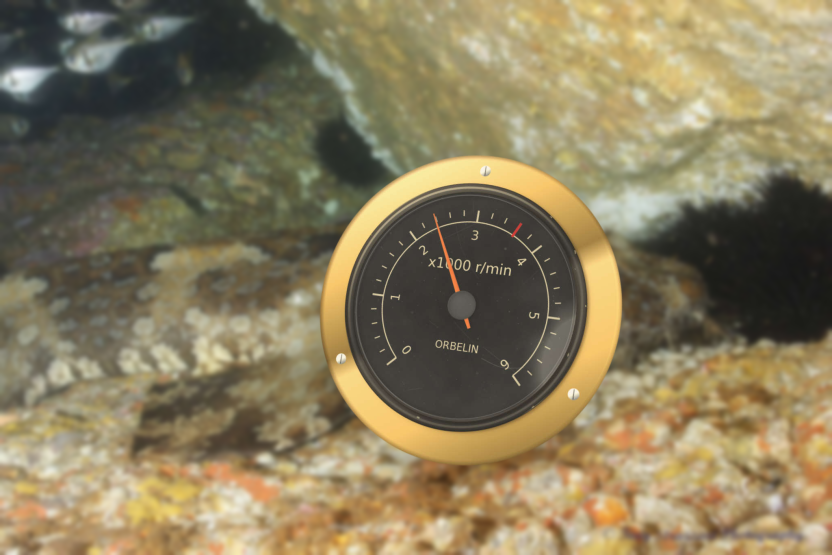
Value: 2400 (rpm)
